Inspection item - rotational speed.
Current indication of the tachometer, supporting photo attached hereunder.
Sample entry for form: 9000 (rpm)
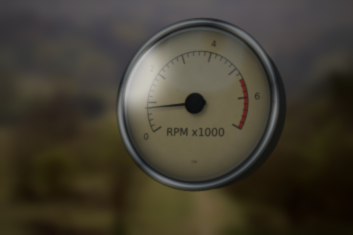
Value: 800 (rpm)
